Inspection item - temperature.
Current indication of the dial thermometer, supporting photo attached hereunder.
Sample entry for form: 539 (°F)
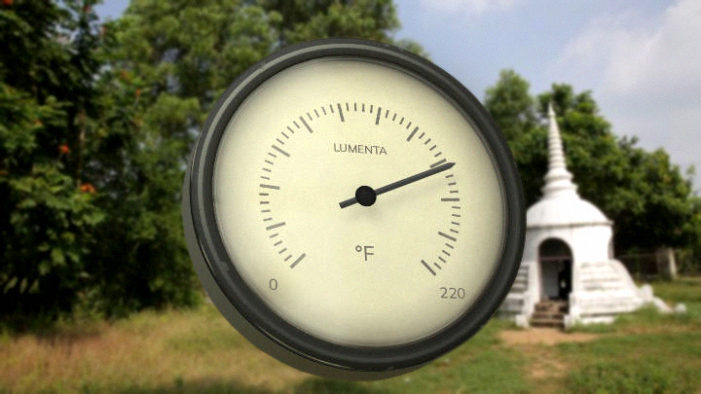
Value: 164 (°F)
